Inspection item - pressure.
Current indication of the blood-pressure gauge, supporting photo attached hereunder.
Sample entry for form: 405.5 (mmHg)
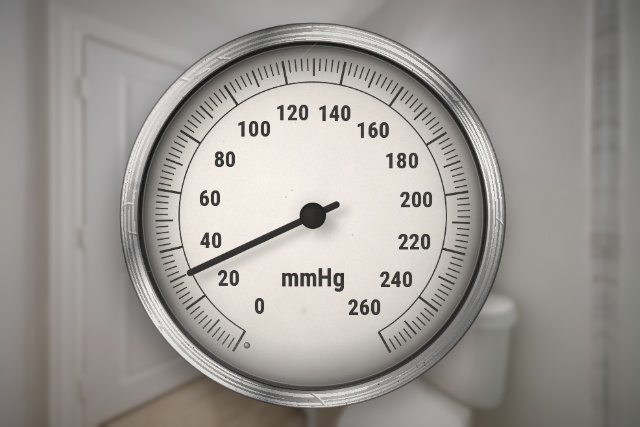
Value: 30 (mmHg)
